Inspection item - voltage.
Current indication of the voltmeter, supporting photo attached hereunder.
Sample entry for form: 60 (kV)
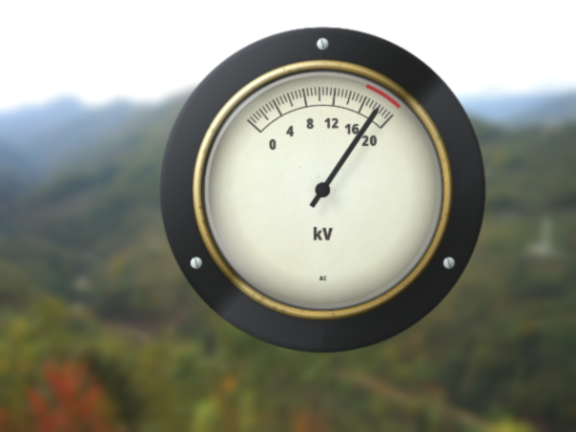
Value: 18 (kV)
